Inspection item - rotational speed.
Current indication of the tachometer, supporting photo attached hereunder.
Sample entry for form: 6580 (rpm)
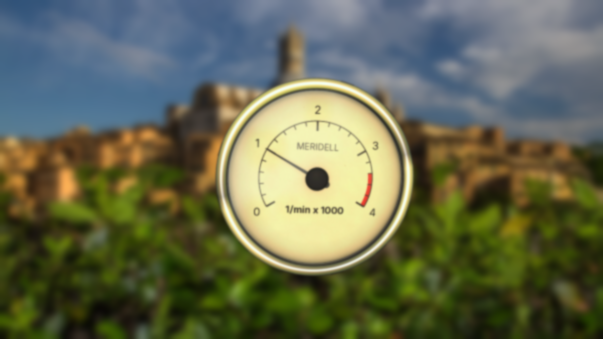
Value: 1000 (rpm)
